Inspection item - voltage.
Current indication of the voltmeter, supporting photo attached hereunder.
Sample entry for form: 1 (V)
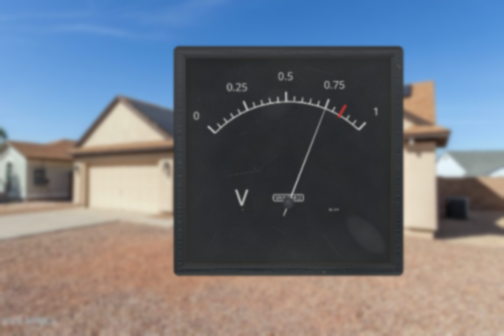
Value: 0.75 (V)
